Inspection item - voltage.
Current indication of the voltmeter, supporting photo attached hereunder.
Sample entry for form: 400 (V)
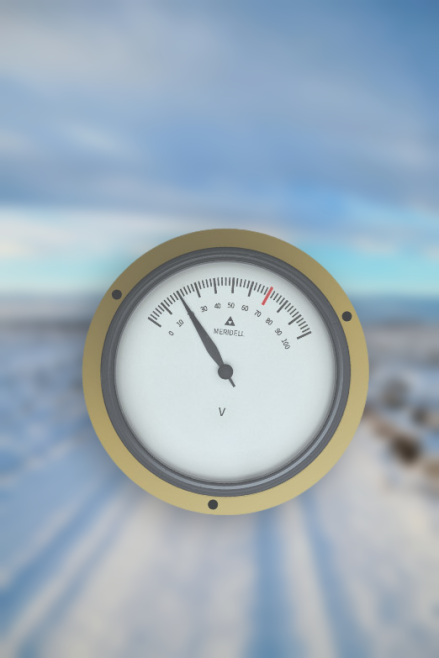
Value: 20 (V)
